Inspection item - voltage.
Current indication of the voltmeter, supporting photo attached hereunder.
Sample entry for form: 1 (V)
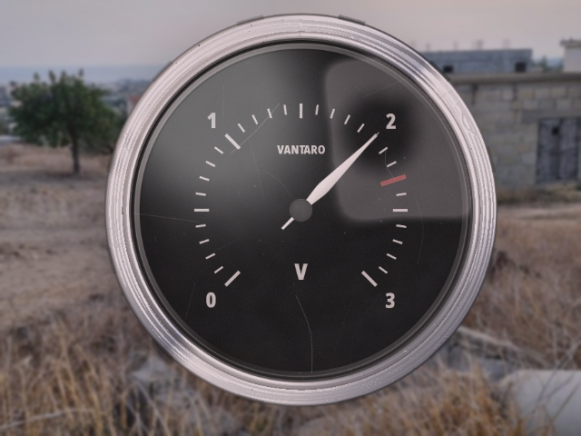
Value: 2 (V)
